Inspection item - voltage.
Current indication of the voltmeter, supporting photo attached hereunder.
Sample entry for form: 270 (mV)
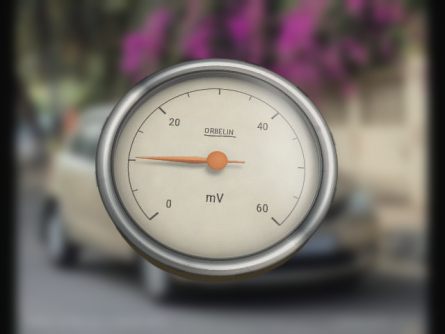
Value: 10 (mV)
